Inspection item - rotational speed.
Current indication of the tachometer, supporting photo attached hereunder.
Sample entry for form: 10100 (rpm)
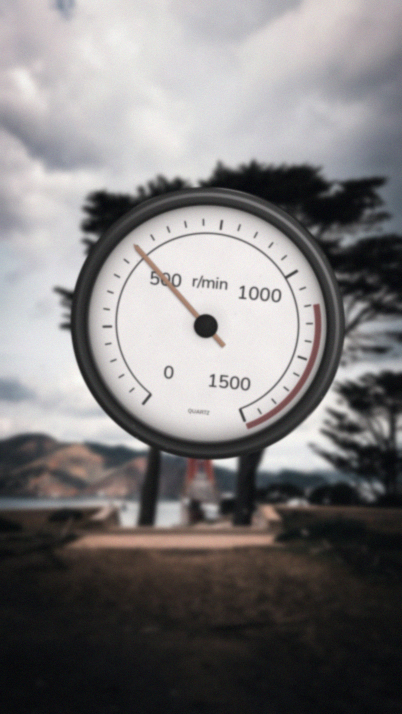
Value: 500 (rpm)
